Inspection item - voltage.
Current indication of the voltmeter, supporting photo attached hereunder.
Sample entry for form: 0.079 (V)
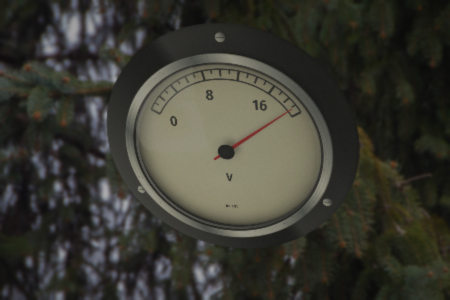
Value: 19 (V)
